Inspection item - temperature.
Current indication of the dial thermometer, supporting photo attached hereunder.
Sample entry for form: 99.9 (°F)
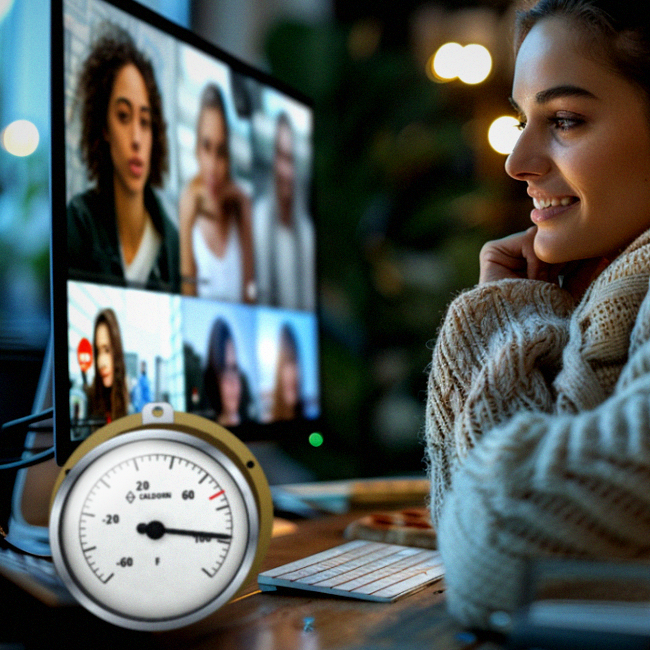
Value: 96 (°F)
